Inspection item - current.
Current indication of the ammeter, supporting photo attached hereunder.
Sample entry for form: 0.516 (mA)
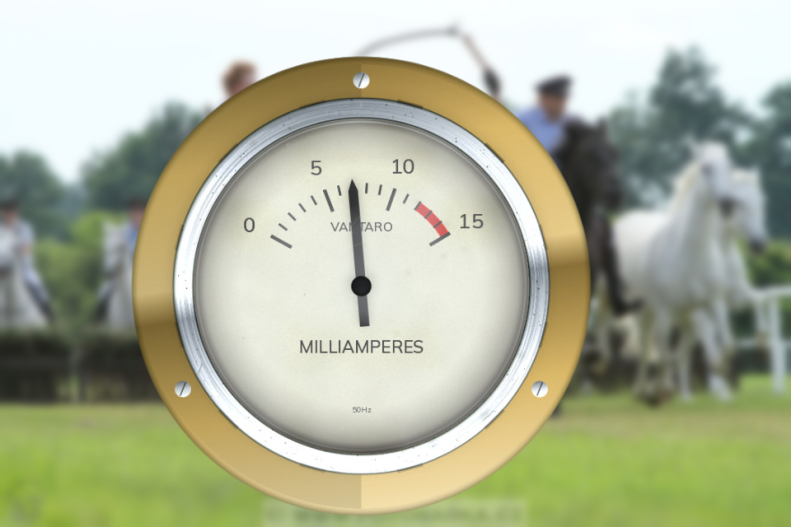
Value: 7 (mA)
